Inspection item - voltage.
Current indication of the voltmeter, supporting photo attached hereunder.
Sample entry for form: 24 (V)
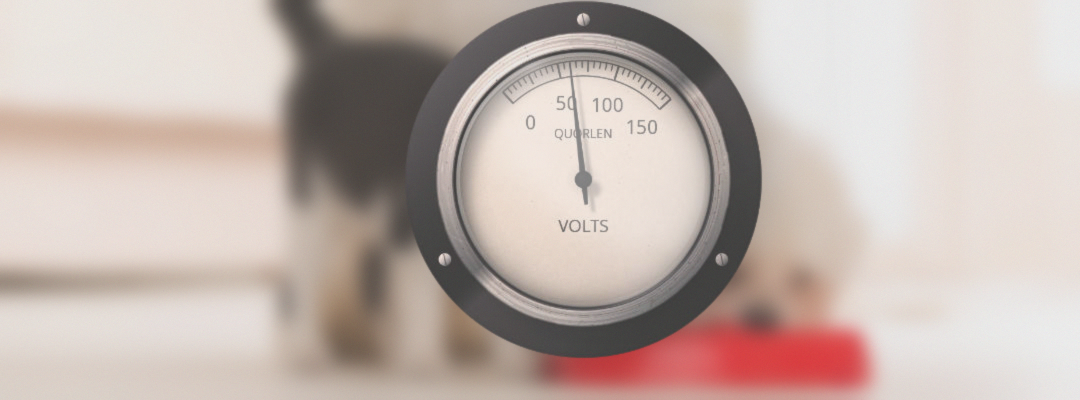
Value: 60 (V)
